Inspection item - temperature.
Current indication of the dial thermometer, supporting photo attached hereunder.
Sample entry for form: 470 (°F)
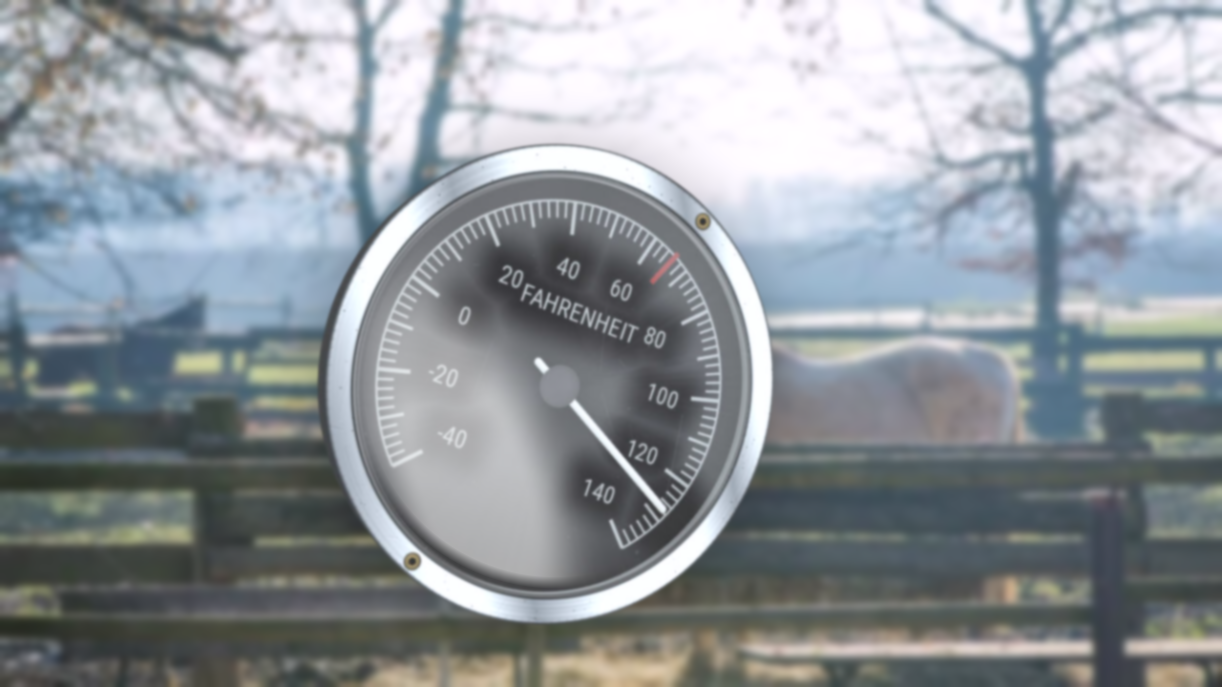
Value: 128 (°F)
